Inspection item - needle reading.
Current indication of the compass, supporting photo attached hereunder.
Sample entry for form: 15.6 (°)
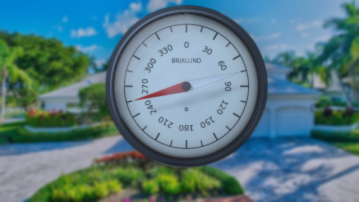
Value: 255 (°)
